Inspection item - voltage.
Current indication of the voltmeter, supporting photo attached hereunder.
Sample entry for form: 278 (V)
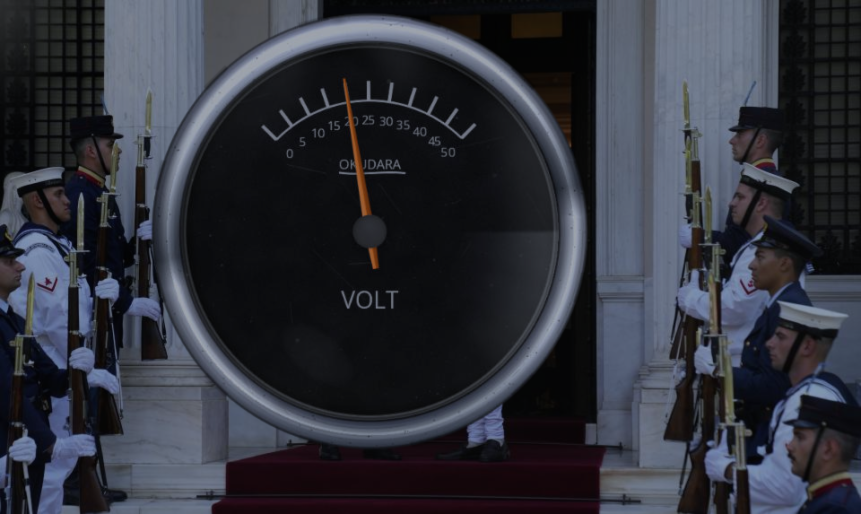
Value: 20 (V)
